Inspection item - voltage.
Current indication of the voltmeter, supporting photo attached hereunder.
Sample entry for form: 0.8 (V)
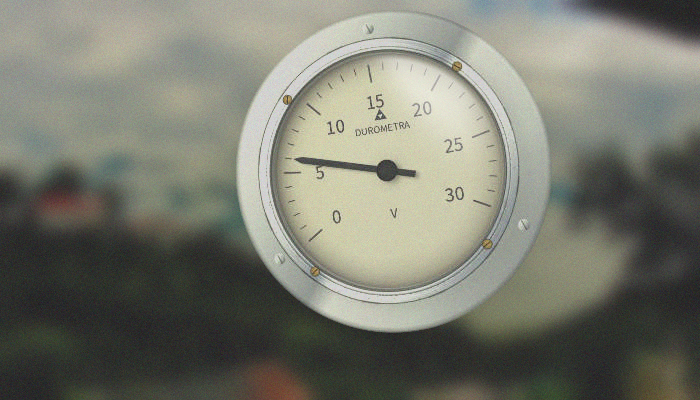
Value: 6 (V)
